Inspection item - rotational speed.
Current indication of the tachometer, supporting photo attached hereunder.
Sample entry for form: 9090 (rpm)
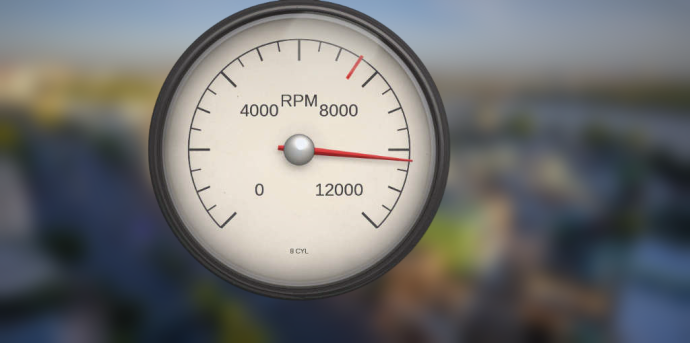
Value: 10250 (rpm)
